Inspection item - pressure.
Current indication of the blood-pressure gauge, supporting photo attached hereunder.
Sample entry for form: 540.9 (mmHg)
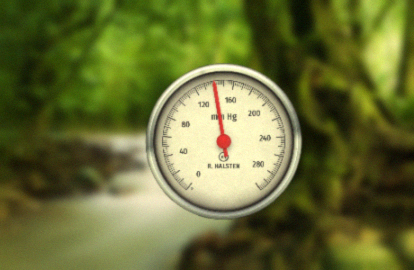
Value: 140 (mmHg)
